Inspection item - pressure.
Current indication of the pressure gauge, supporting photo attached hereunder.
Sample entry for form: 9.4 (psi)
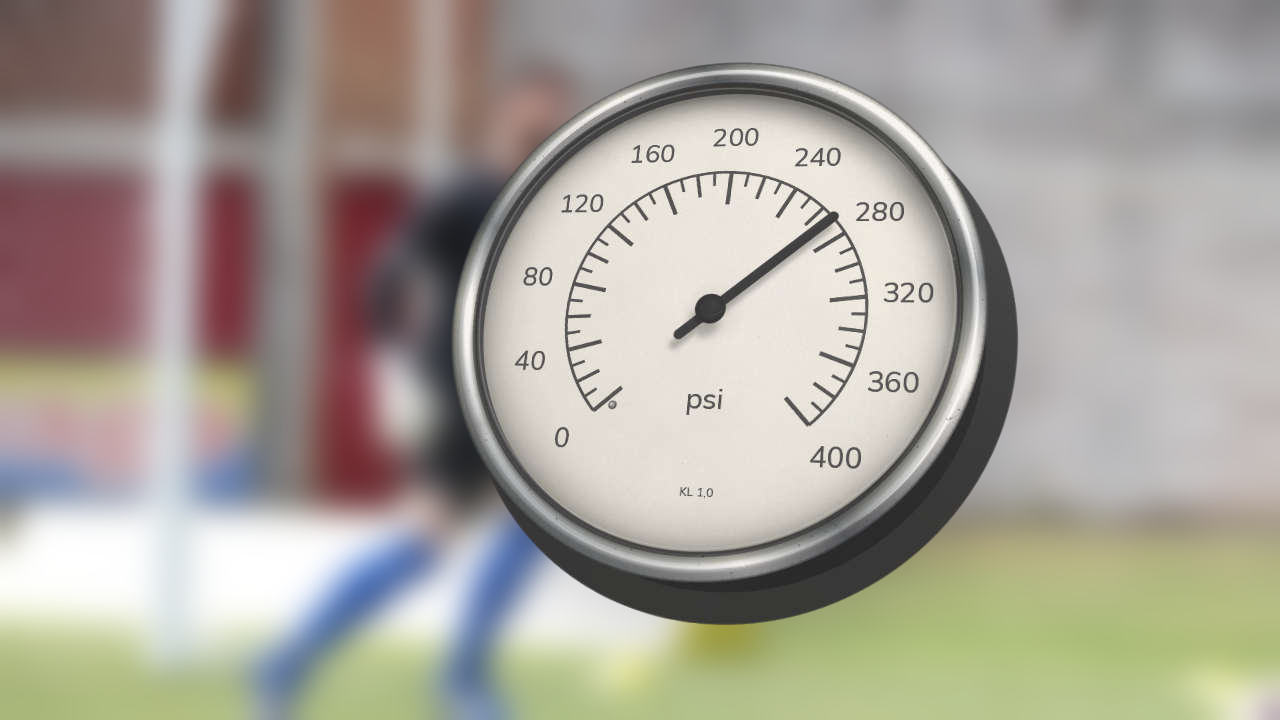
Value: 270 (psi)
